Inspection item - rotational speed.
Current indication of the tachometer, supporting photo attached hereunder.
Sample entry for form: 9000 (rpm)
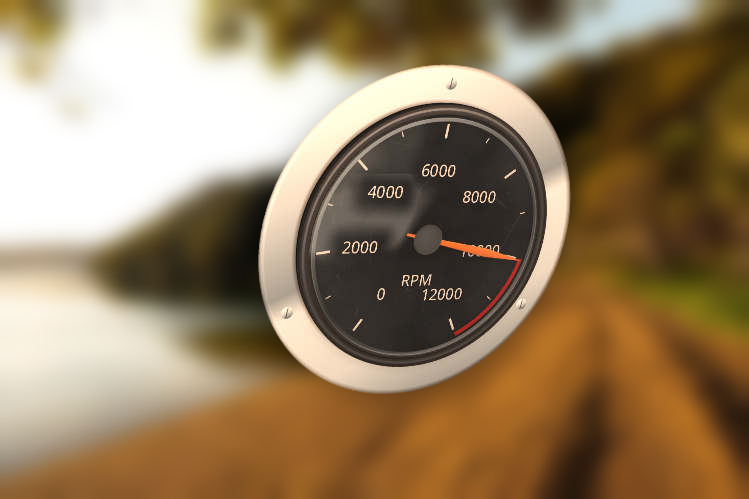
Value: 10000 (rpm)
